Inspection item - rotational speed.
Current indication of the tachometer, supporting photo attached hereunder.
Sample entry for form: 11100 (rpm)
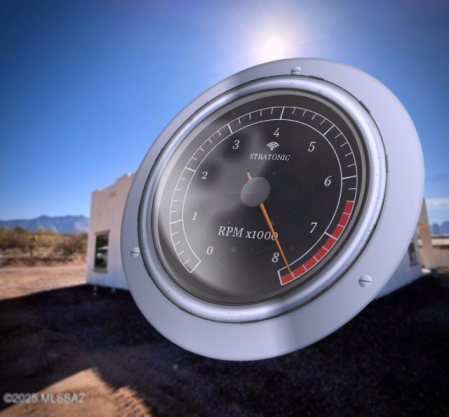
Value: 7800 (rpm)
